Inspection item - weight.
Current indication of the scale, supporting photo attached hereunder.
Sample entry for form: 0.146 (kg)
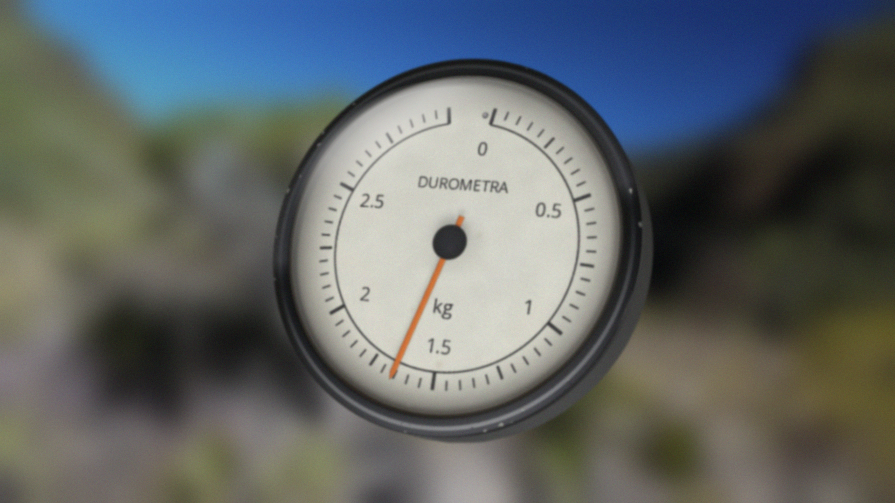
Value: 1.65 (kg)
